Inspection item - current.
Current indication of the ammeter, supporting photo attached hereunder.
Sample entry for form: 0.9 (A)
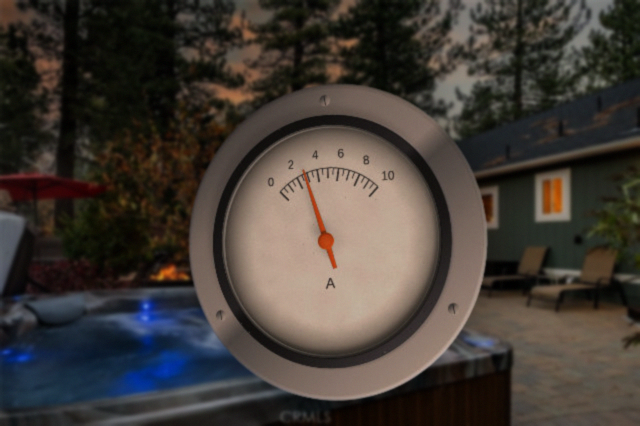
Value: 3 (A)
